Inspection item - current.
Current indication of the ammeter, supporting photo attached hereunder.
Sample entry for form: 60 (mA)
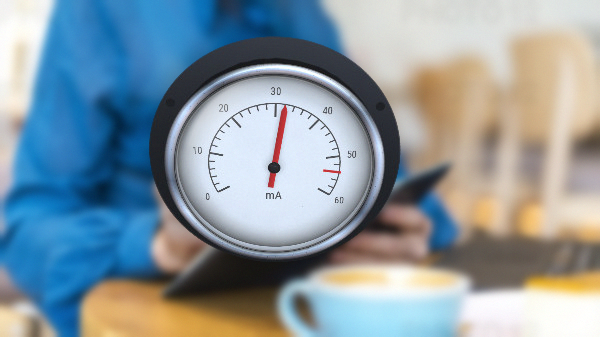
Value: 32 (mA)
